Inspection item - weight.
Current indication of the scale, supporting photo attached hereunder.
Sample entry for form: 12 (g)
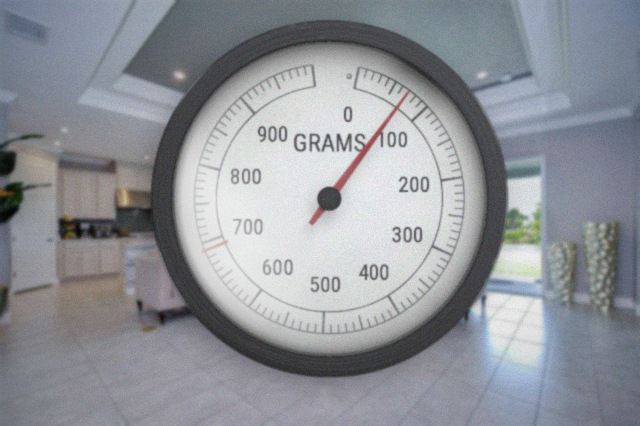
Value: 70 (g)
